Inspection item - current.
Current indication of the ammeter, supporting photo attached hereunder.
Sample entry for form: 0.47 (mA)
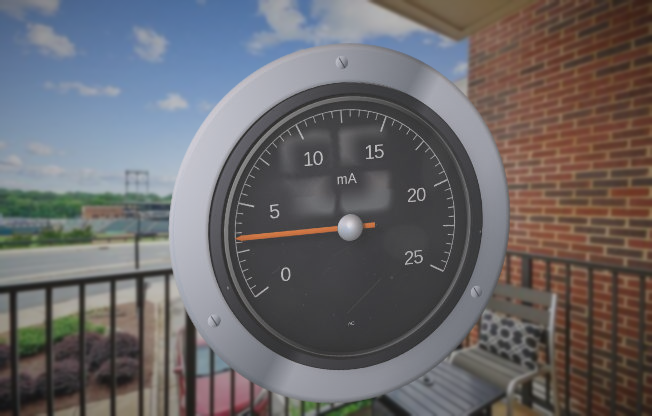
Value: 3.25 (mA)
